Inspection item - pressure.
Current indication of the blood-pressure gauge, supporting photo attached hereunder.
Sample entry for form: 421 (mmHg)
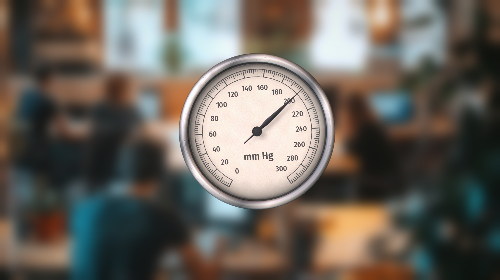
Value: 200 (mmHg)
